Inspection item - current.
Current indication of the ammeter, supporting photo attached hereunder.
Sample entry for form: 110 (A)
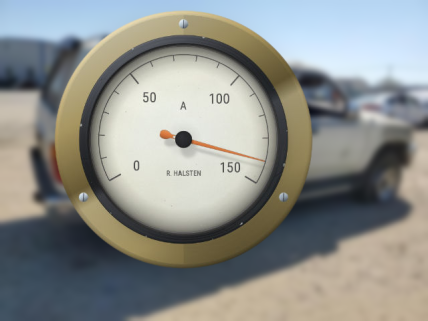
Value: 140 (A)
